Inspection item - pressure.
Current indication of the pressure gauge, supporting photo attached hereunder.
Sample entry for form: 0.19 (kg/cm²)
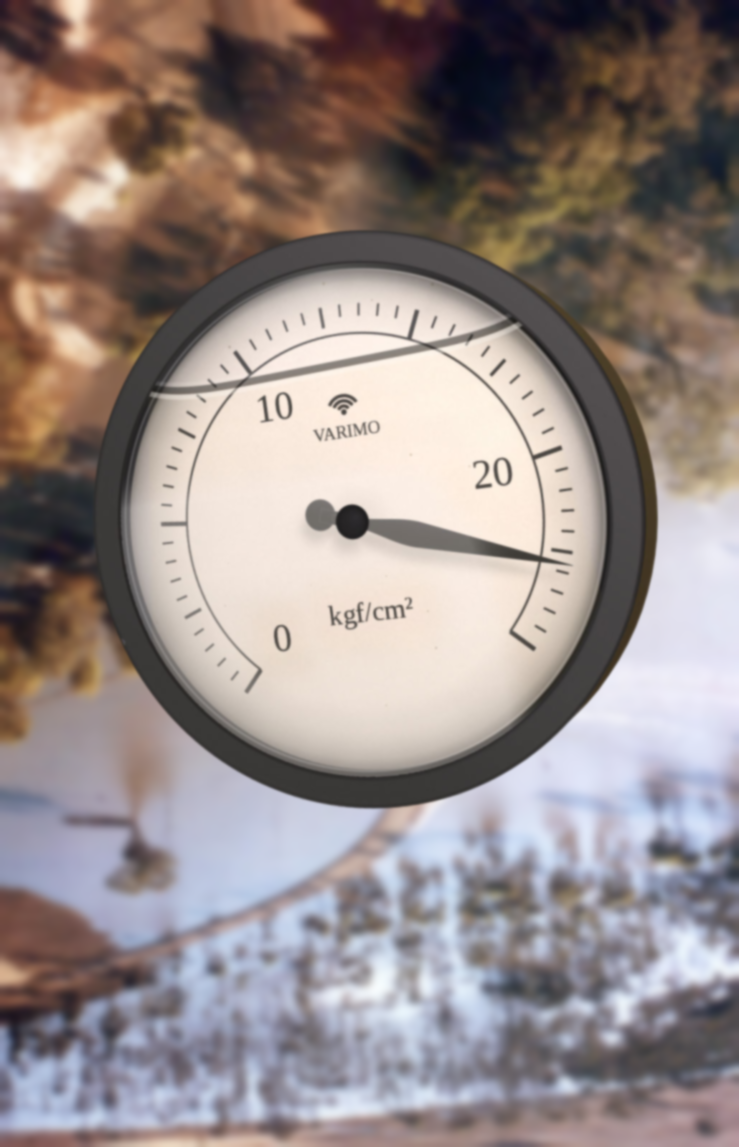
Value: 22.75 (kg/cm²)
